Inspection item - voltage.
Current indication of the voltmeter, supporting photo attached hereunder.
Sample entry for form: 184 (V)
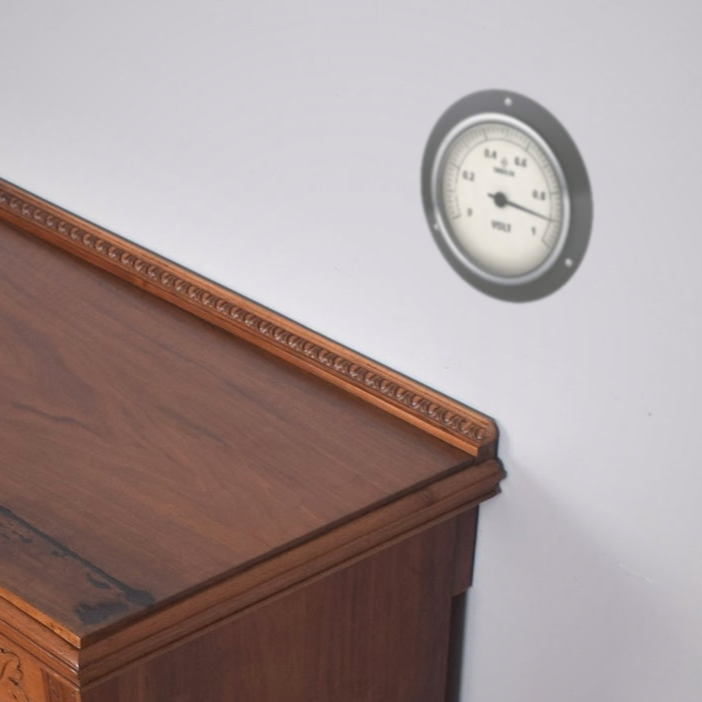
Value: 0.9 (V)
